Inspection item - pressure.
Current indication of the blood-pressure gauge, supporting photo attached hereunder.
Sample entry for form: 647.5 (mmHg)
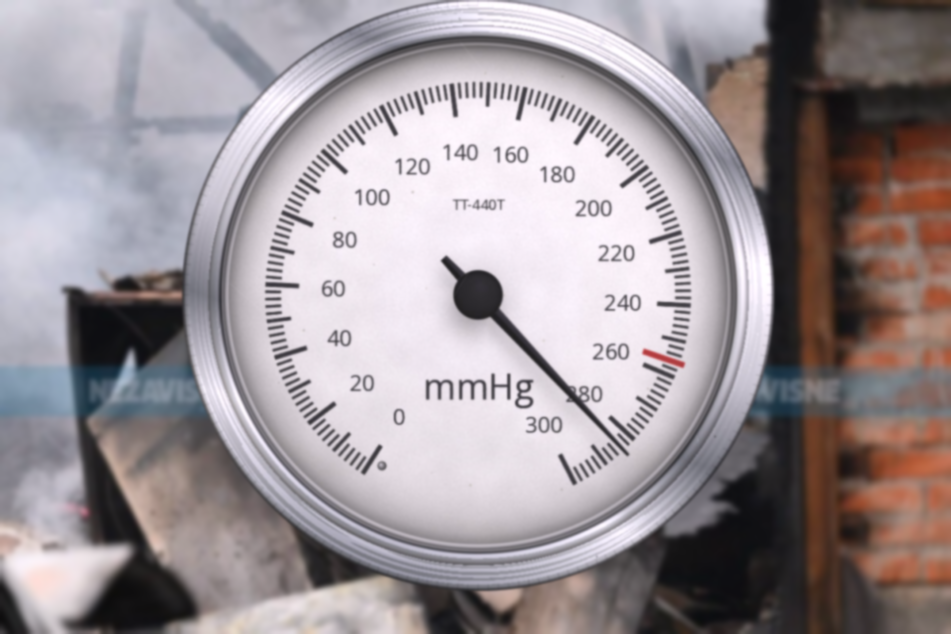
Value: 284 (mmHg)
